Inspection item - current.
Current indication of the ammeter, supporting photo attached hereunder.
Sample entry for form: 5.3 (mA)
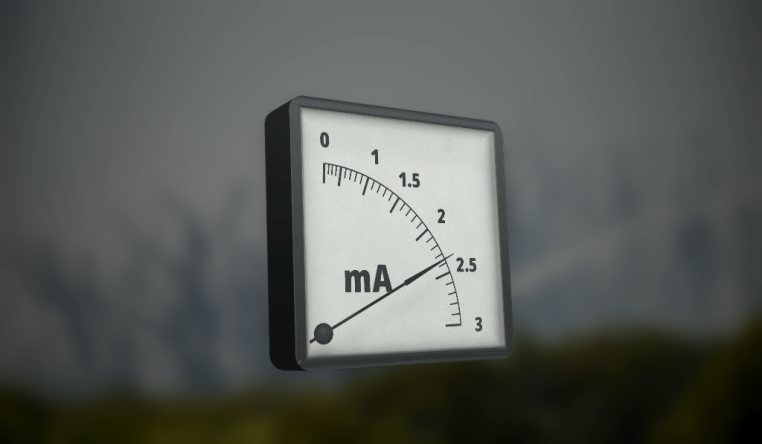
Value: 2.35 (mA)
